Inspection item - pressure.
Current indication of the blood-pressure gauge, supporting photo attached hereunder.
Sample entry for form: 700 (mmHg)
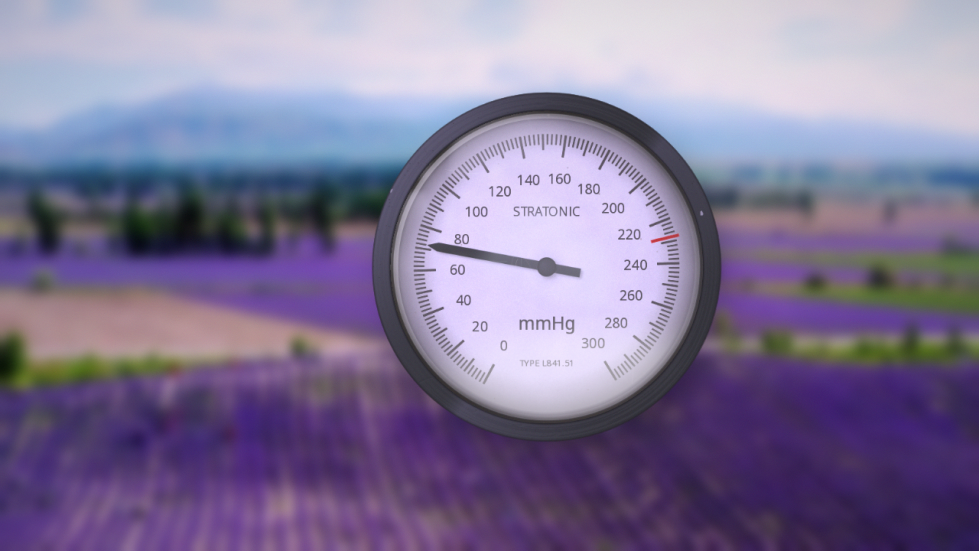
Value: 72 (mmHg)
